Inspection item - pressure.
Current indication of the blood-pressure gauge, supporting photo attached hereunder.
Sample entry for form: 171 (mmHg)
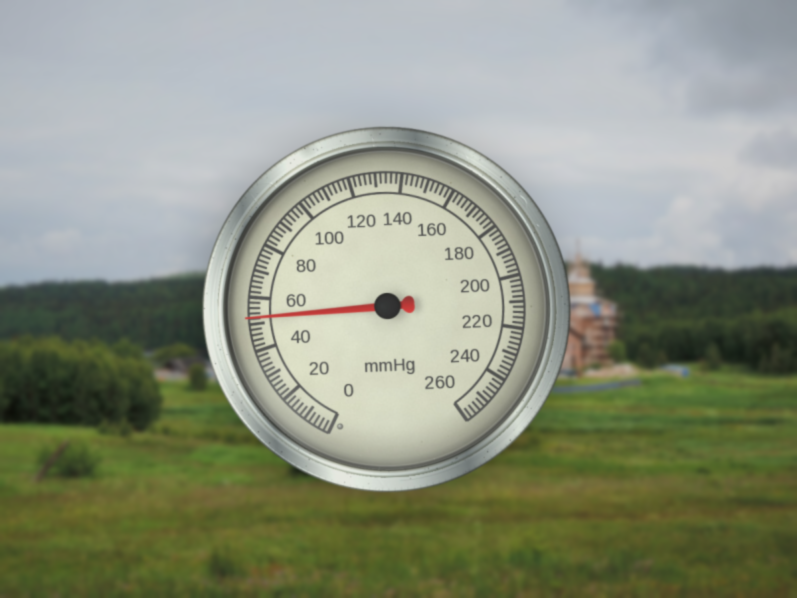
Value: 52 (mmHg)
